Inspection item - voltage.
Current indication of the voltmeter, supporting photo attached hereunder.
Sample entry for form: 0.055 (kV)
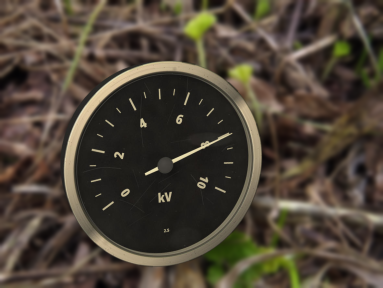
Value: 8 (kV)
